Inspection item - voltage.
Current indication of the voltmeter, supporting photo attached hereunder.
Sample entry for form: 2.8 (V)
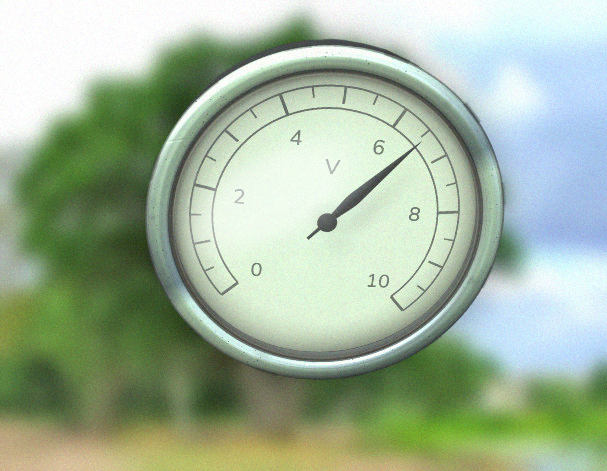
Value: 6.5 (V)
